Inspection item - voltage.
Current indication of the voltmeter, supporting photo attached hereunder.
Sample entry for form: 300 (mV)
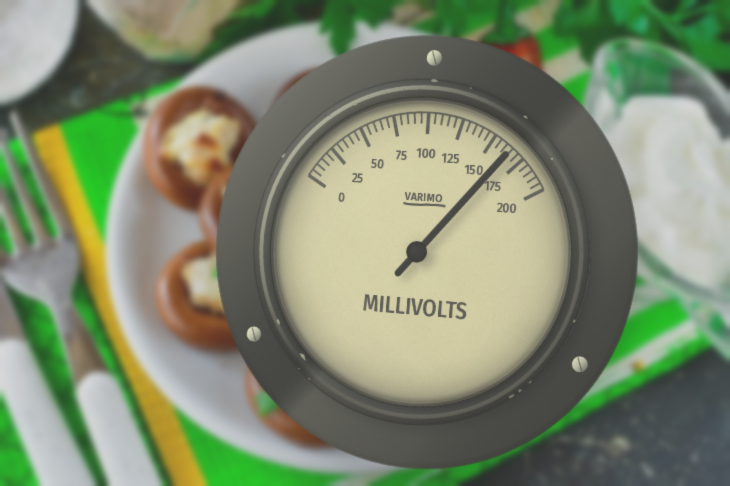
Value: 165 (mV)
